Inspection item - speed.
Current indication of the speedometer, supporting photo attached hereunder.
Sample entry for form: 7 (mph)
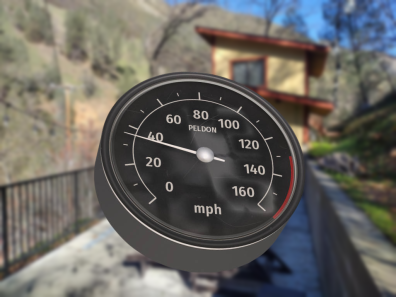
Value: 35 (mph)
